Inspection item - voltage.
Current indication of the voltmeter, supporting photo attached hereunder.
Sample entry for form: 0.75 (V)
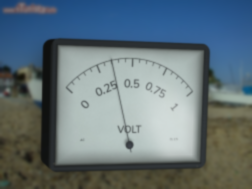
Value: 0.35 (V)
